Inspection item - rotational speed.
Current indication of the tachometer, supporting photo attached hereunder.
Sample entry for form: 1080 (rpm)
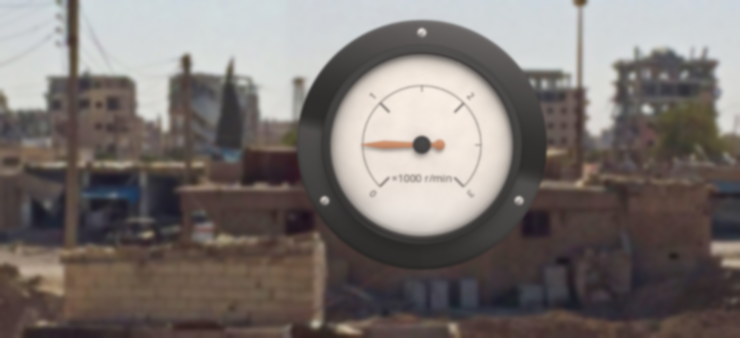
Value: 500 (rpm)
